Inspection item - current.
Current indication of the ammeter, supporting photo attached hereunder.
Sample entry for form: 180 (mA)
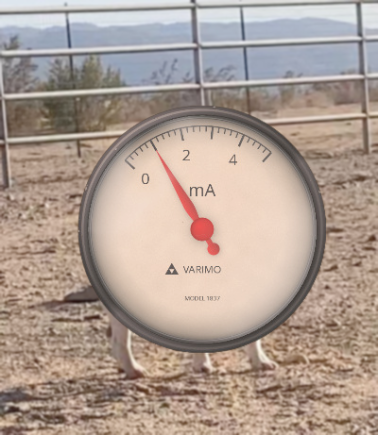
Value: 1 (mA)
